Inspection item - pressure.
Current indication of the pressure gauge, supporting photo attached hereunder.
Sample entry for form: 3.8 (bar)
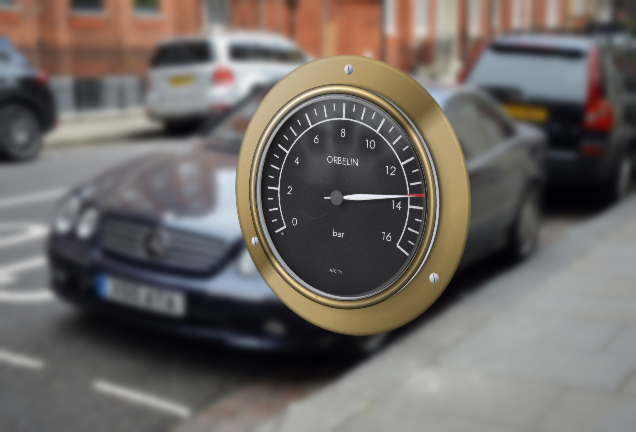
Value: 13.5 (bar)
